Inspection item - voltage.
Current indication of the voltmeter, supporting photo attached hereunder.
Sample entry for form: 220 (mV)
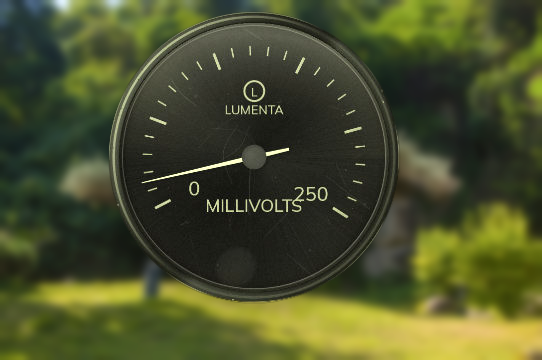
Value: 15 (mV)
